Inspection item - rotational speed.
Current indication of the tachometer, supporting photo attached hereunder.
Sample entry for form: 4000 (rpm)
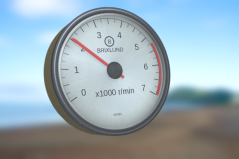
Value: 2000 (rpm)
